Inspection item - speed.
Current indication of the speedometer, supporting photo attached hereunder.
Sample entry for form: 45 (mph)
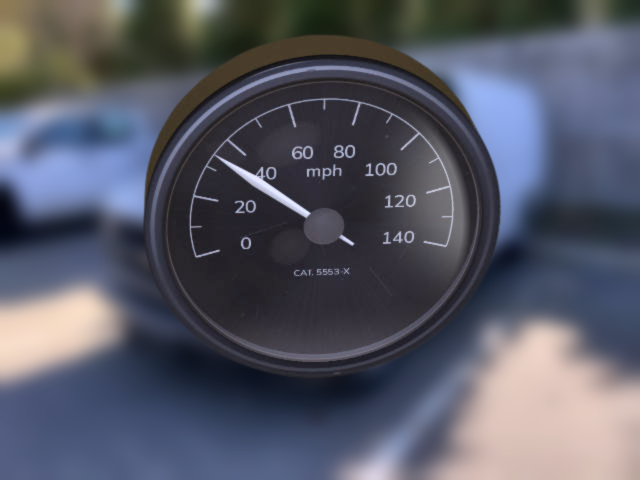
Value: 35 (mph)
